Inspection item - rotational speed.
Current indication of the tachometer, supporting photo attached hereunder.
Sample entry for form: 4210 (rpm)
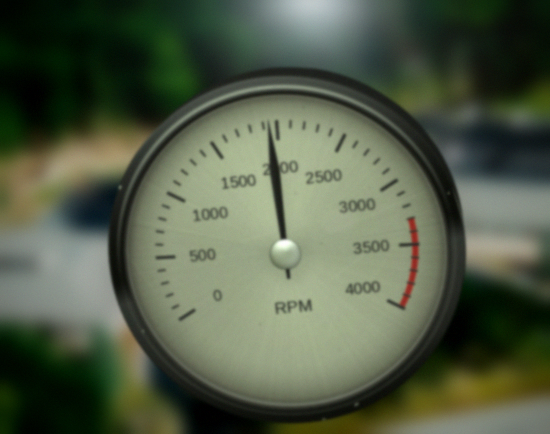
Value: 1950 (rpm)
